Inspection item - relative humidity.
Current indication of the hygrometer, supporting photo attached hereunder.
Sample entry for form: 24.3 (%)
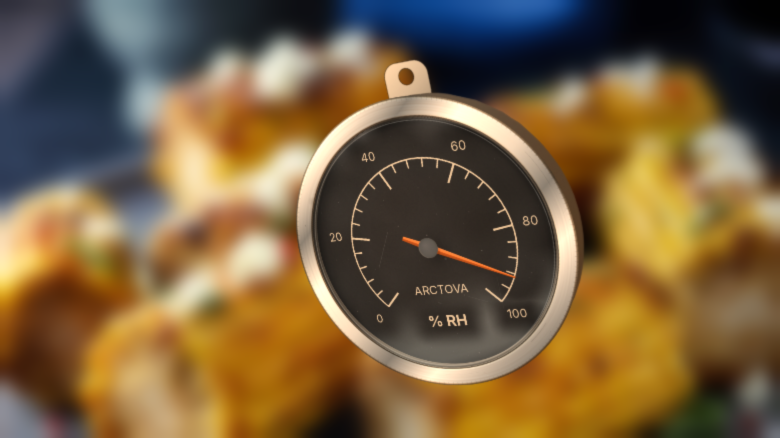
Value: 92 (%)
